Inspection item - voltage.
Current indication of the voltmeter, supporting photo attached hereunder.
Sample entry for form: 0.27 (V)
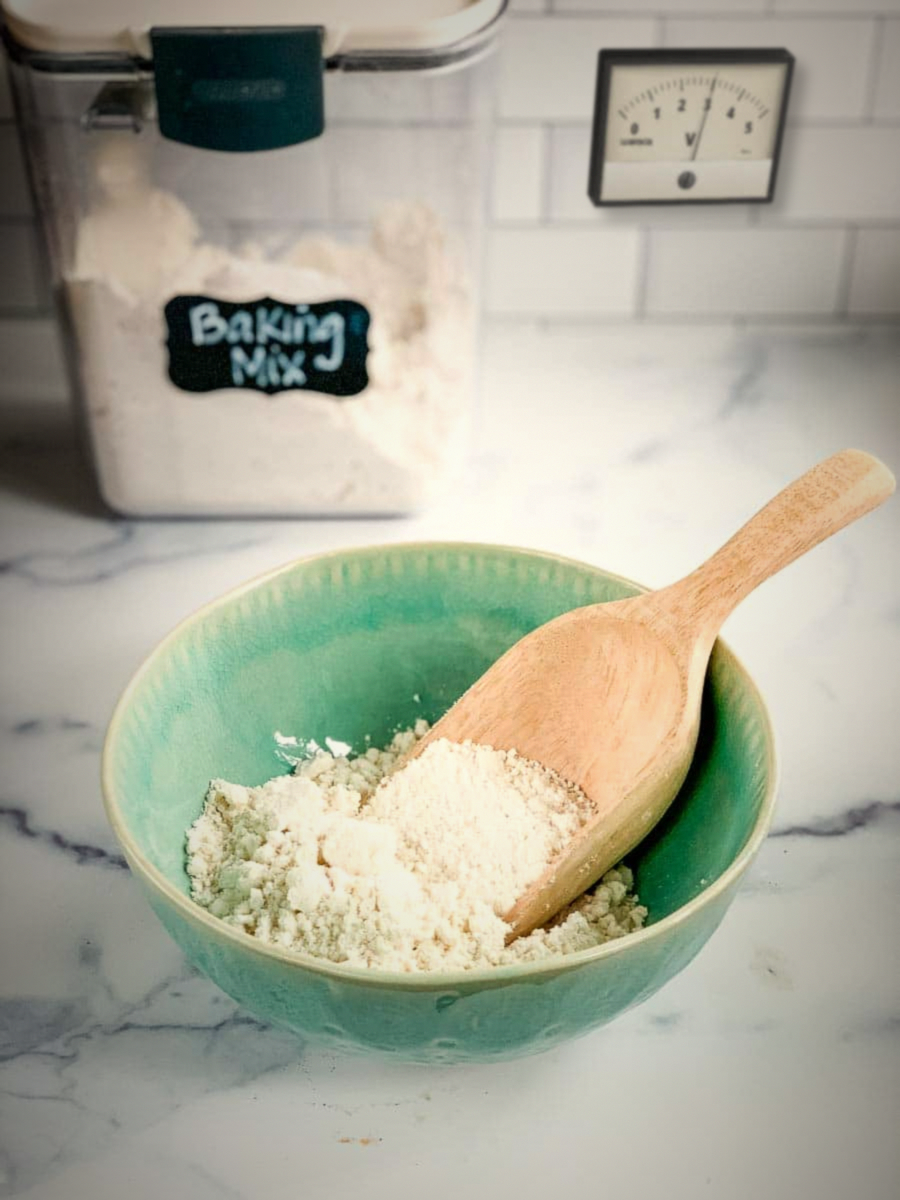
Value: 3 (V)
